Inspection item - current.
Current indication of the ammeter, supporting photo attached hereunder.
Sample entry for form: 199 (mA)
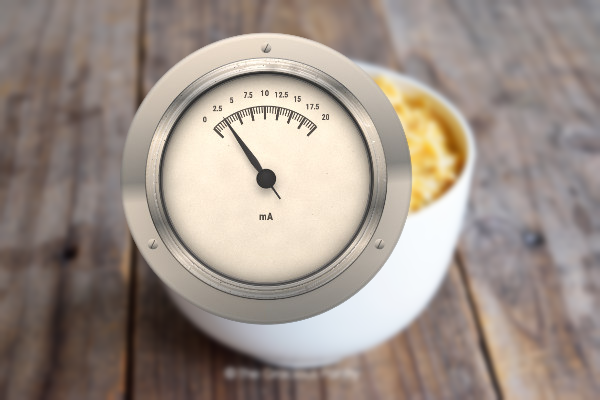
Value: 2.5 (mA)
